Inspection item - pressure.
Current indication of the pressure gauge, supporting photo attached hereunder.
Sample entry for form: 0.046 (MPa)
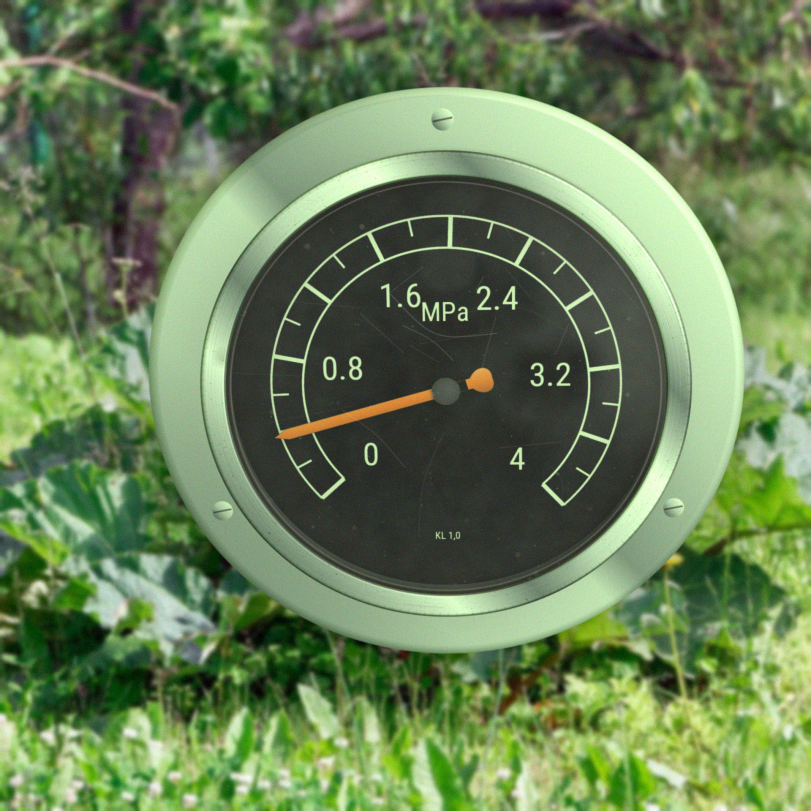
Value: 0.4 (MPa)
